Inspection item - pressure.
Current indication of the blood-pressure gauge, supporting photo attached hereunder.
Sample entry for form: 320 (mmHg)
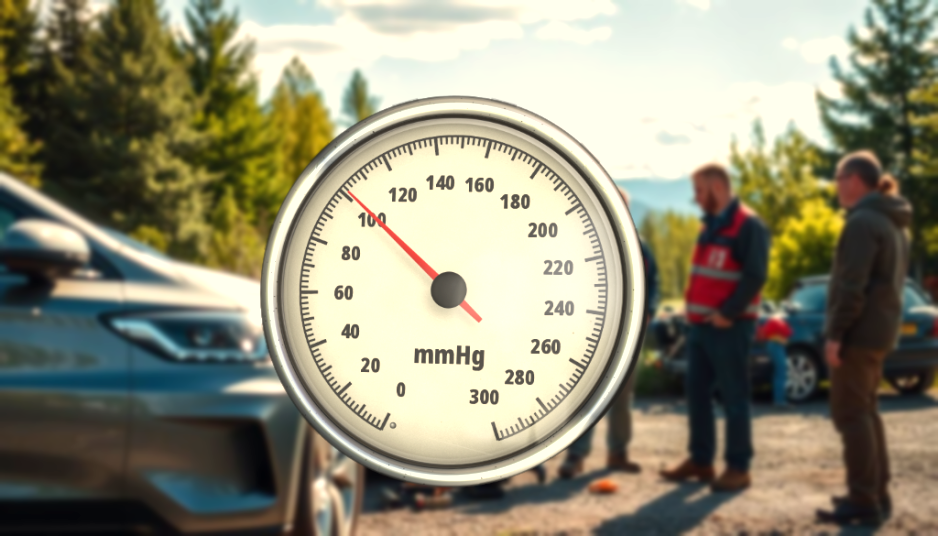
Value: 102 (mmHg)
